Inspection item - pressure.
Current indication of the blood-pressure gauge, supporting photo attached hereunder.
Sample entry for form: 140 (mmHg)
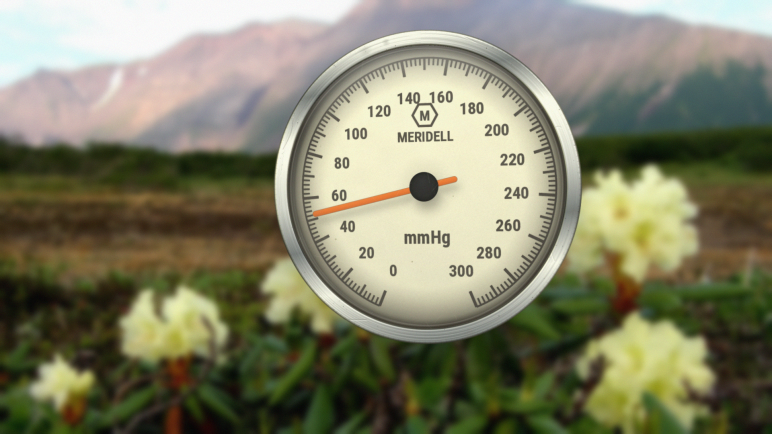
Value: 52 (mmHg)
